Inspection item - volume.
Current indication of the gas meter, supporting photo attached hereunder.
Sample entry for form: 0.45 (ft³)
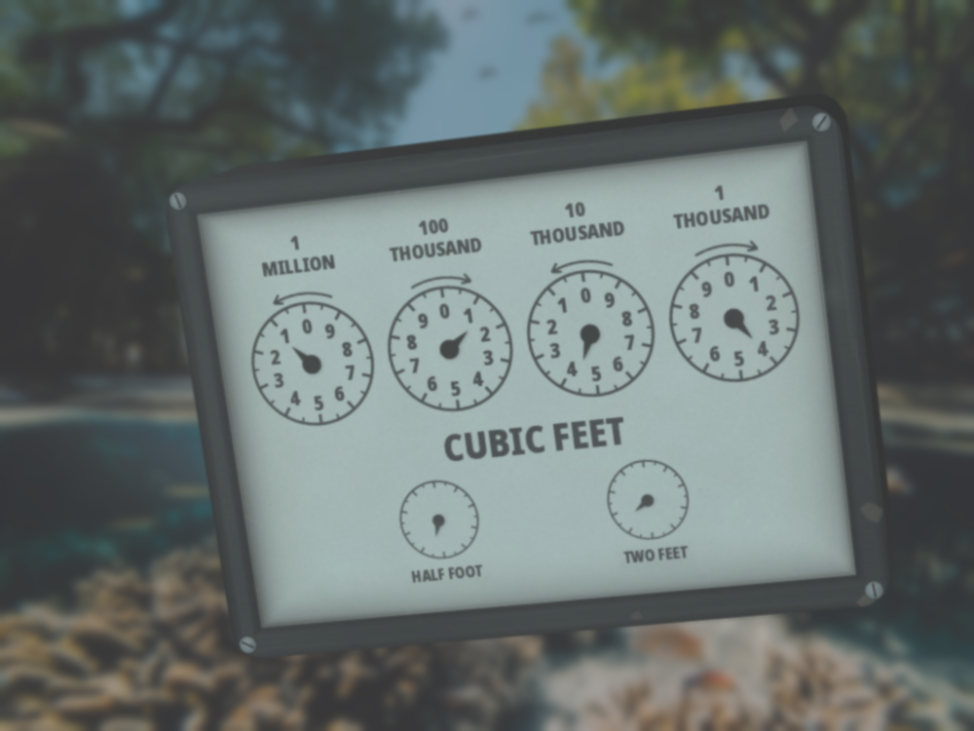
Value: 114400 (ft³)
